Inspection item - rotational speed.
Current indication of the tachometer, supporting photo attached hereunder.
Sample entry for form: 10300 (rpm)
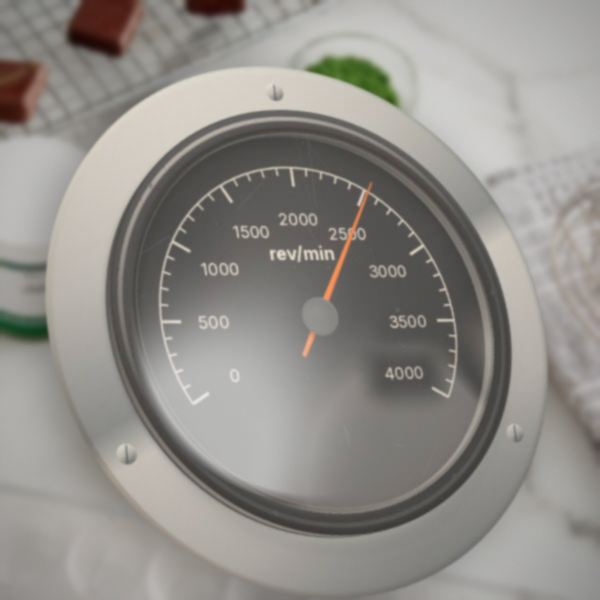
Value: 2500 (rpm)
